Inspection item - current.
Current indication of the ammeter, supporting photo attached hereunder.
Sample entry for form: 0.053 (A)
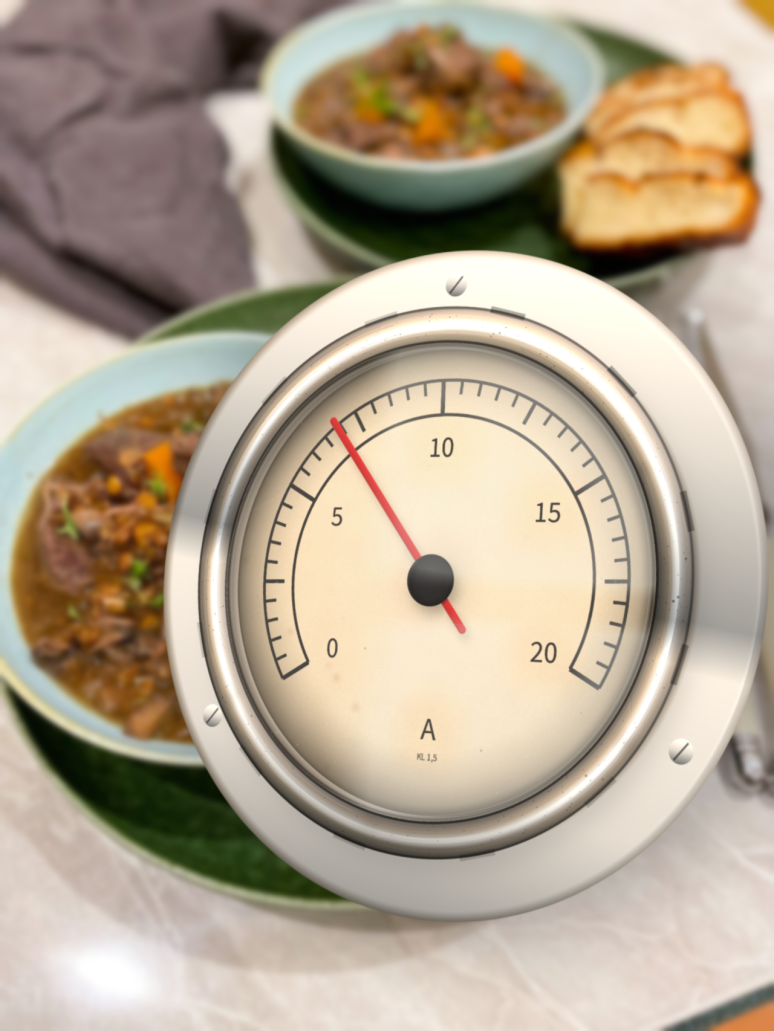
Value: 7 (A)
